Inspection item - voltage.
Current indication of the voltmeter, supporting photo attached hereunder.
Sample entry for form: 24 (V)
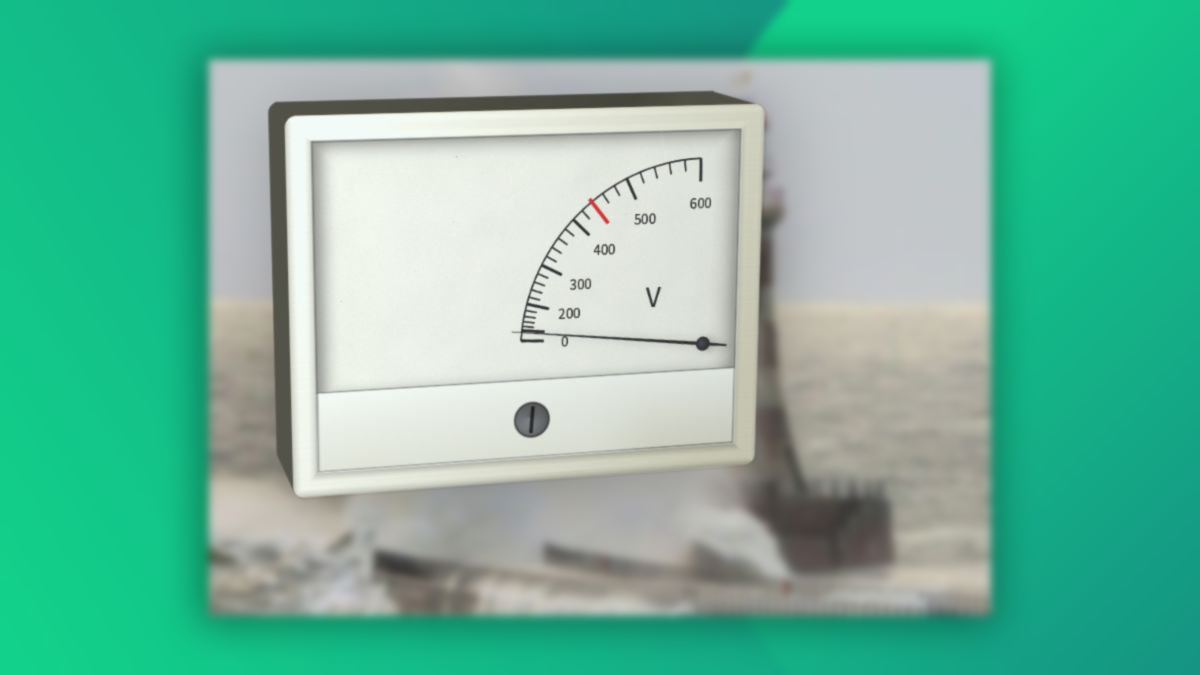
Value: 100 (V)
